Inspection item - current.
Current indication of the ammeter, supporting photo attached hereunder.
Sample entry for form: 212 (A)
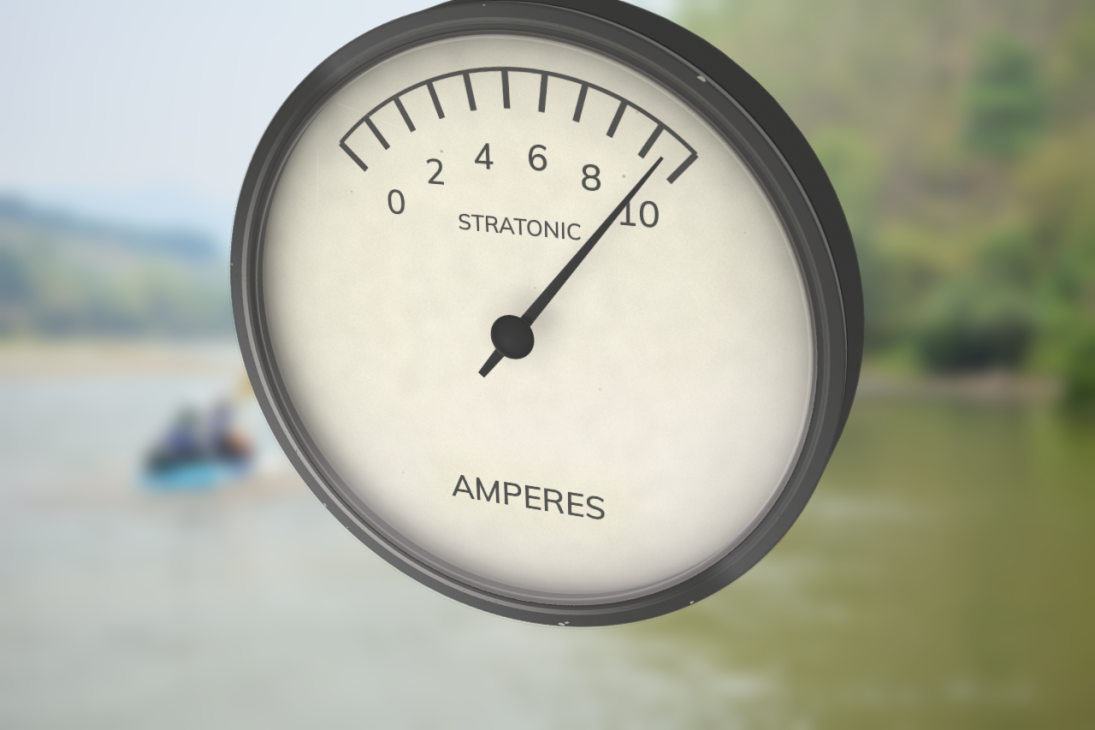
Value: 9.5 (A)
